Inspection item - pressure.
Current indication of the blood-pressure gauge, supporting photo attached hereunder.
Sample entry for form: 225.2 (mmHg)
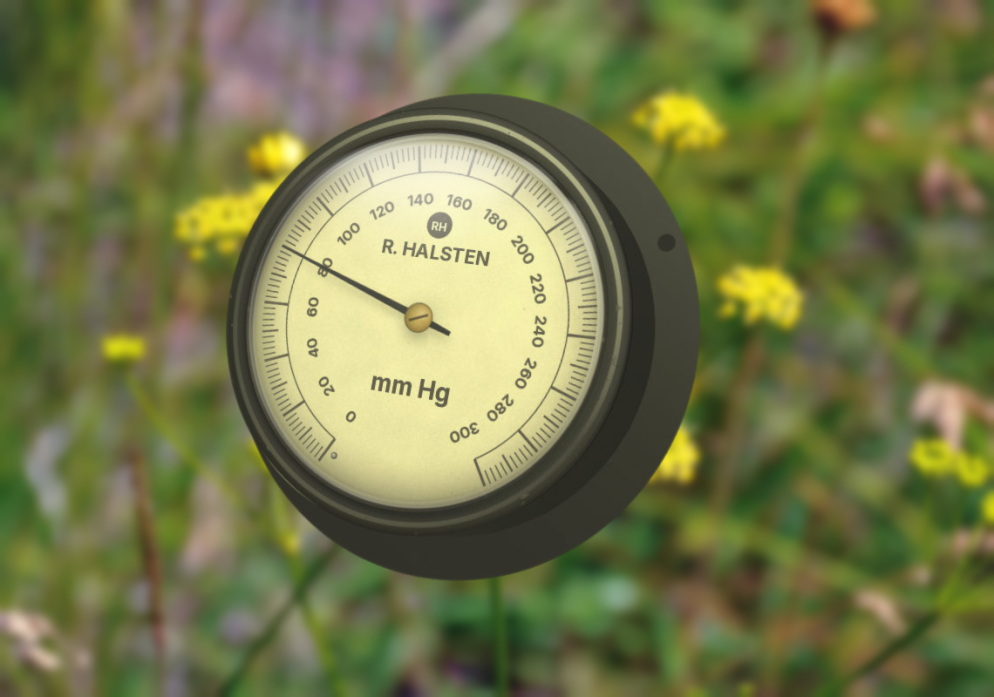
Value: 80 (mmHg)
